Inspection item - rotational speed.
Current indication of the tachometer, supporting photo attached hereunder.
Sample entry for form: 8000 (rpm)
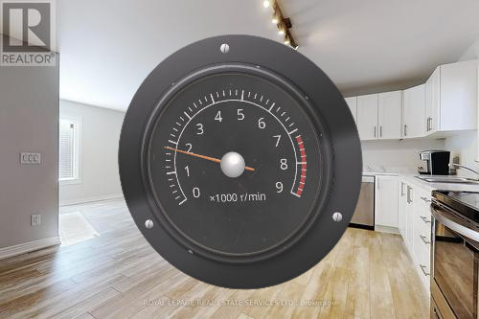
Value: 1800 (rpm)
